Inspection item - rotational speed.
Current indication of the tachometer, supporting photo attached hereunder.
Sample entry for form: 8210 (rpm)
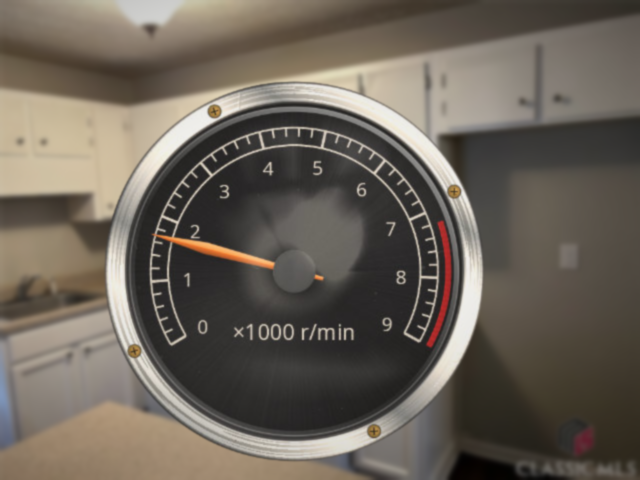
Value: 1700 (rpm)
